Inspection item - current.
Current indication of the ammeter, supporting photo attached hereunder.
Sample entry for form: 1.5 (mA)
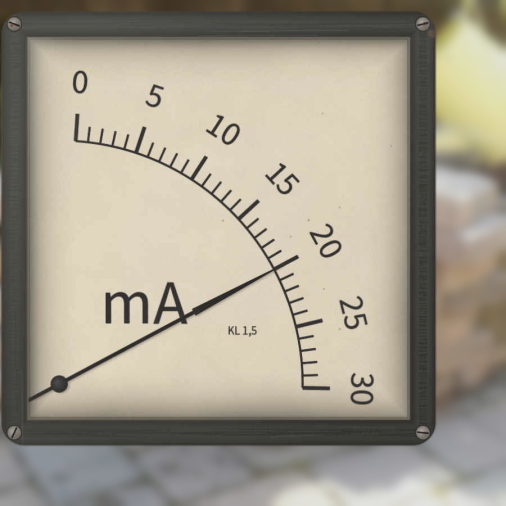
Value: 20 (mA)
